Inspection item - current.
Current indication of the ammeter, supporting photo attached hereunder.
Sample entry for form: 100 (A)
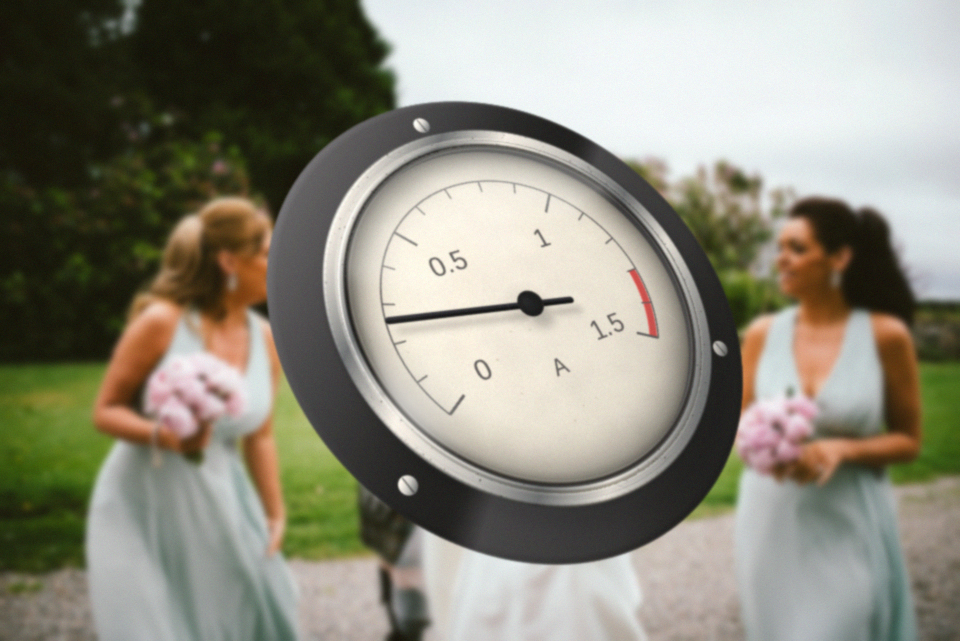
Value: 0.25 (A)
